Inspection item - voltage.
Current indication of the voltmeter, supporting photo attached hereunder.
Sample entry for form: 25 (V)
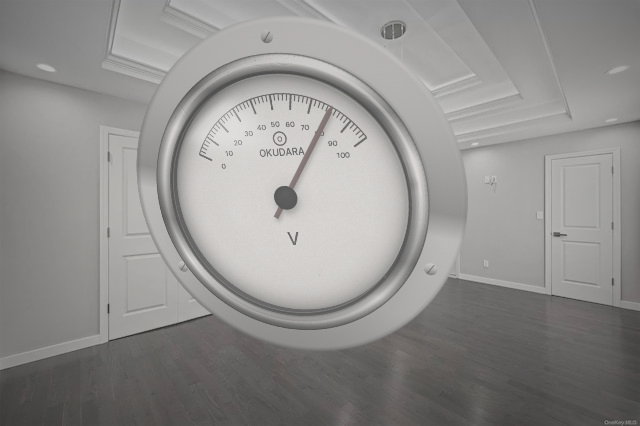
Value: 80 (V)
